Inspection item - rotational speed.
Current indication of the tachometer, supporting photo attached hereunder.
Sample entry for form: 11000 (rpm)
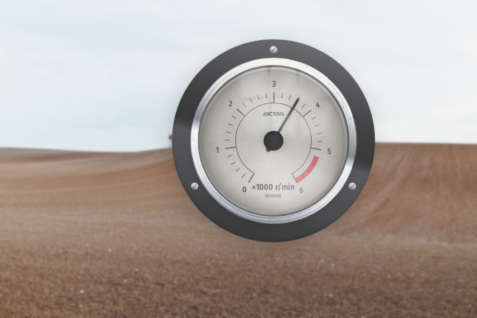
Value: 3600 (rpm)
